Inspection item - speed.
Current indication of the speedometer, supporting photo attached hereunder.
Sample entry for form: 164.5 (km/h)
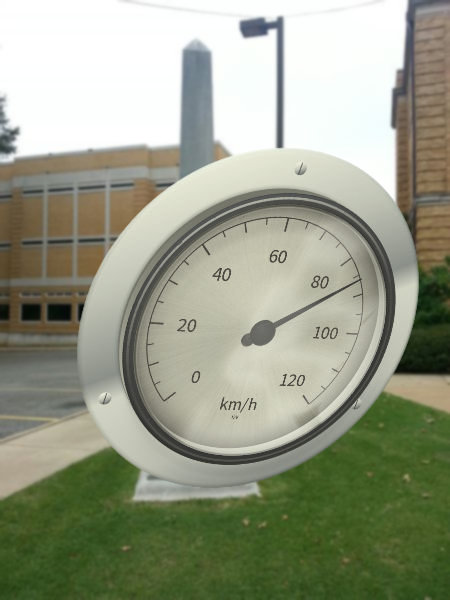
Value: 85 (km/h)
